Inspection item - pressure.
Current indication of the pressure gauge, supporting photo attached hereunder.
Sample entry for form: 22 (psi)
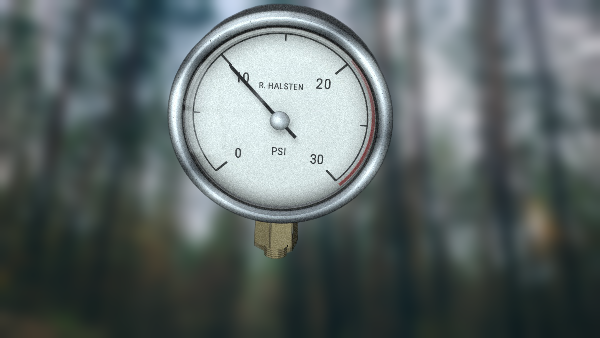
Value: 10 (psi)
